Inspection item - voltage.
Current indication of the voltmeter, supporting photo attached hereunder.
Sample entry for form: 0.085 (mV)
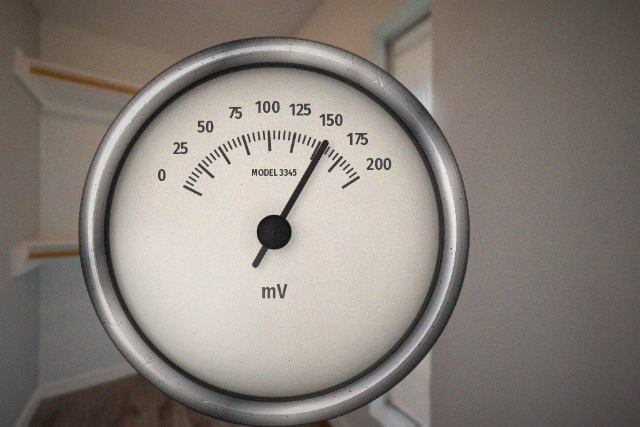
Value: 155 (mV)
